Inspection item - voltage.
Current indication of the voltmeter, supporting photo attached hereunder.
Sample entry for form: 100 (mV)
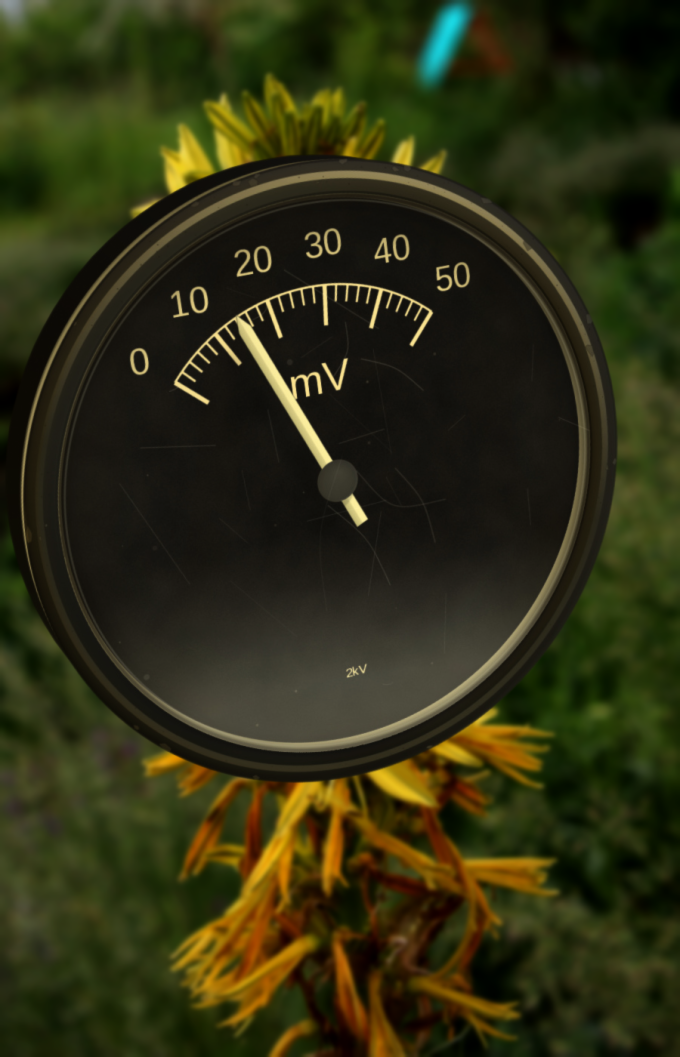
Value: 14 (mV)
